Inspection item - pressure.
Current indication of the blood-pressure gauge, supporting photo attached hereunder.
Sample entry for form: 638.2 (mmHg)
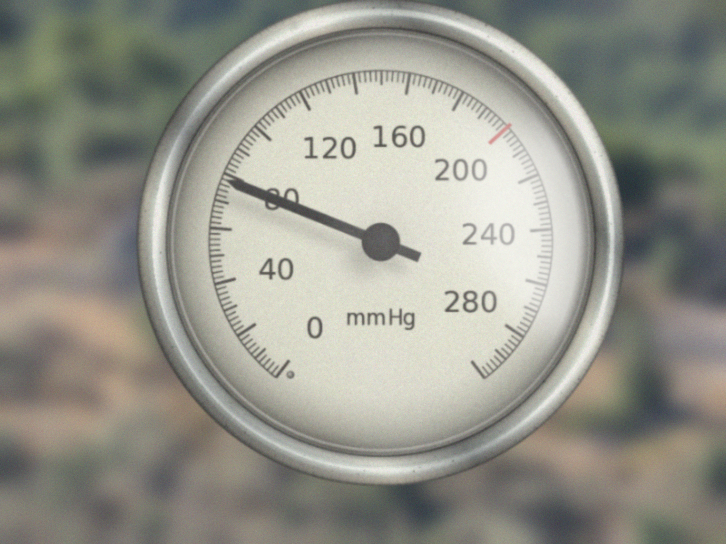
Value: 78 (mmHg)
